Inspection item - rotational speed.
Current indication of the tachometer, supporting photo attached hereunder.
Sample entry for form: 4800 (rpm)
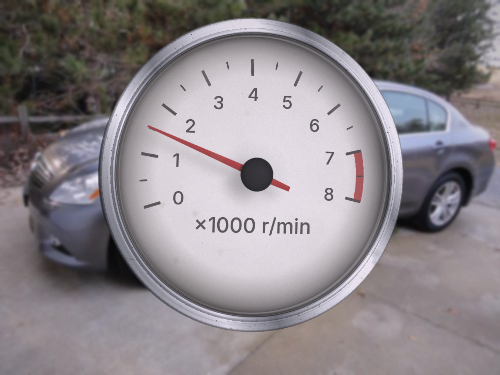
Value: 1500 (rpm)
